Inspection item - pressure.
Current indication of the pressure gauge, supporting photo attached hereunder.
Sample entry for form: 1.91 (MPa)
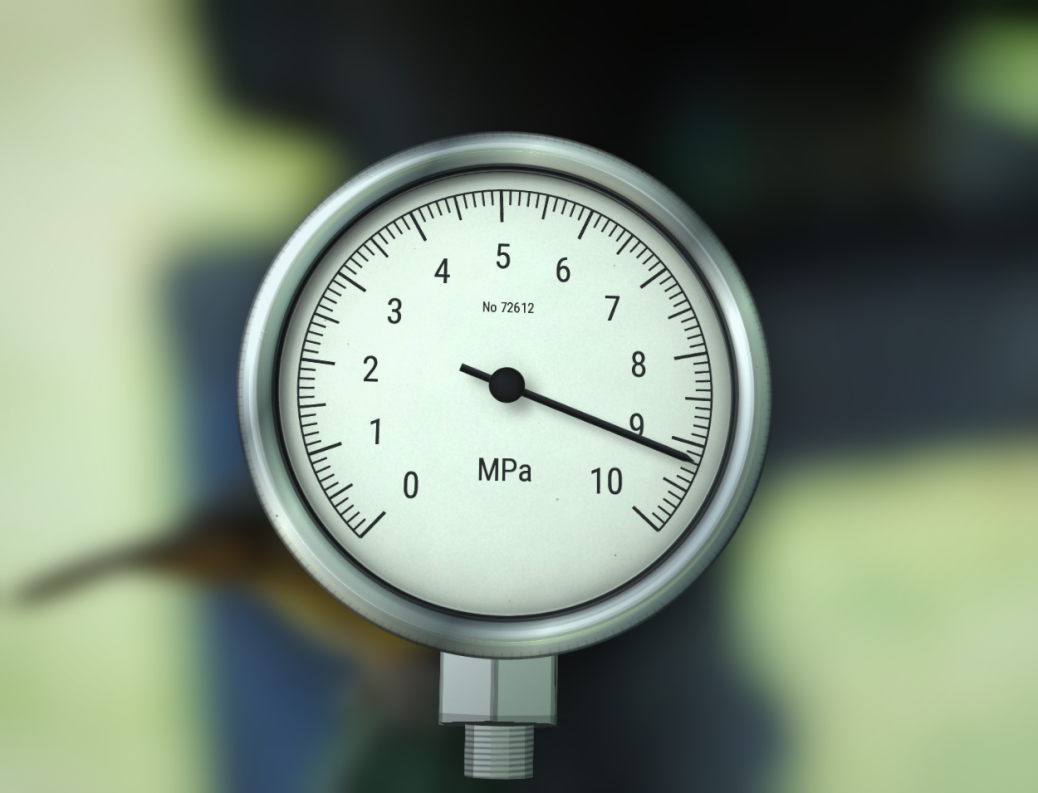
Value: 9.2 (MPa)
